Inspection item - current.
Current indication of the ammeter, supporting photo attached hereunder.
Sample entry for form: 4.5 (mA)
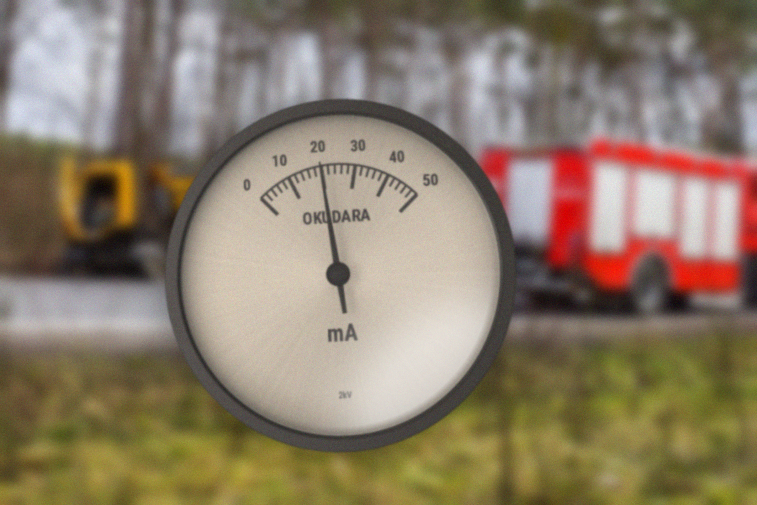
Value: 20 (mA)
